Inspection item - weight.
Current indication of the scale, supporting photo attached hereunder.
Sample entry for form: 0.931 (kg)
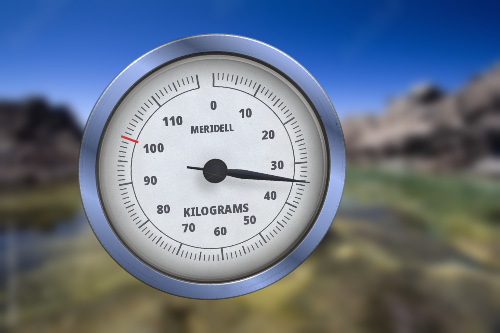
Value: 34 (kg)
